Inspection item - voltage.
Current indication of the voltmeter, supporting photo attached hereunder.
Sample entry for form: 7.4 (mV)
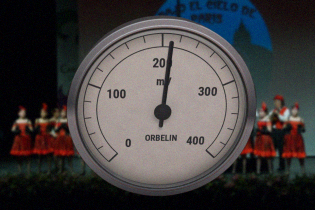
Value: 210 (mV)
